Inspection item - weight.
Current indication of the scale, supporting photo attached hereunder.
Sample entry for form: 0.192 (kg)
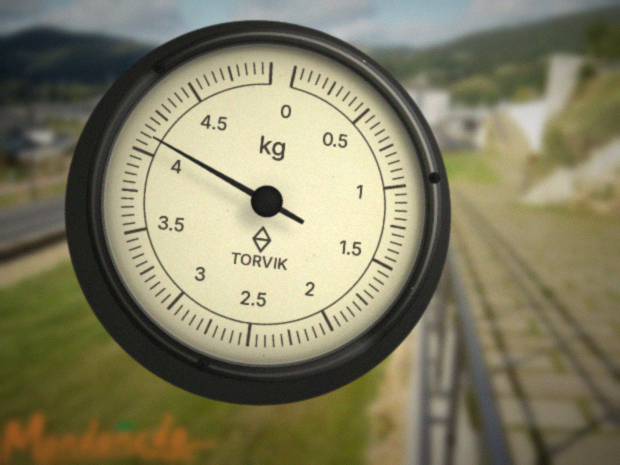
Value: 4.1 (kg)
